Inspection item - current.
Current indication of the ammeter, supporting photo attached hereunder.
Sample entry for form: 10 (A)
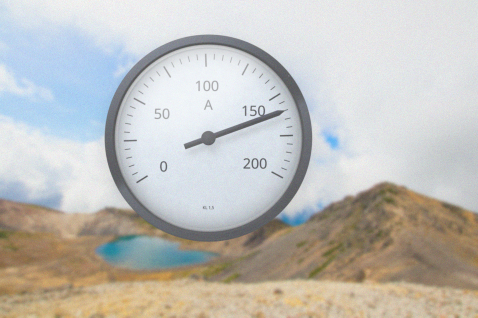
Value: 160 (A)
